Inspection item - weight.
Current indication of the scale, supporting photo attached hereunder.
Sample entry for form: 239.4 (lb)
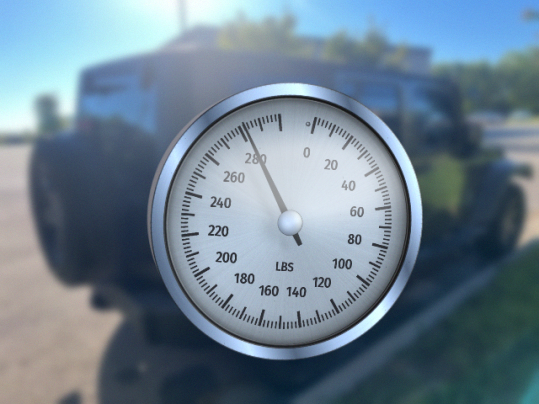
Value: 282 (lb)
